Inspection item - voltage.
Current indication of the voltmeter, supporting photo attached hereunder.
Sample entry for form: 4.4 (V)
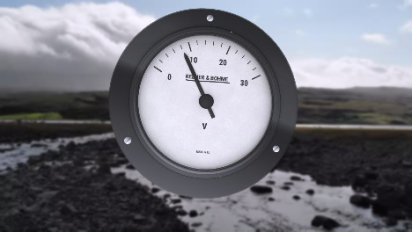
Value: 8 (V)
